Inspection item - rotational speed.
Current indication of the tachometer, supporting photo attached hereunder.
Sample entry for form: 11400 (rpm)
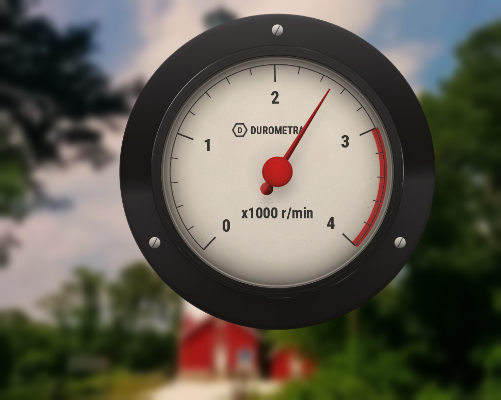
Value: 2500 (rpm)
